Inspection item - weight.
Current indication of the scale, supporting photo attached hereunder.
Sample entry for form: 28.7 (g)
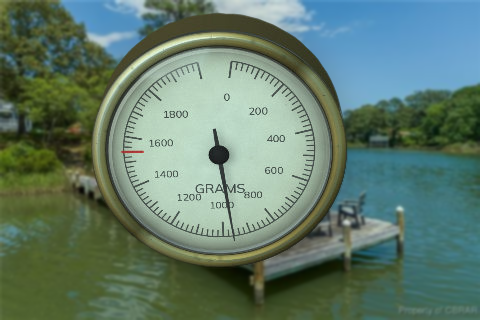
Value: 960 (g)
